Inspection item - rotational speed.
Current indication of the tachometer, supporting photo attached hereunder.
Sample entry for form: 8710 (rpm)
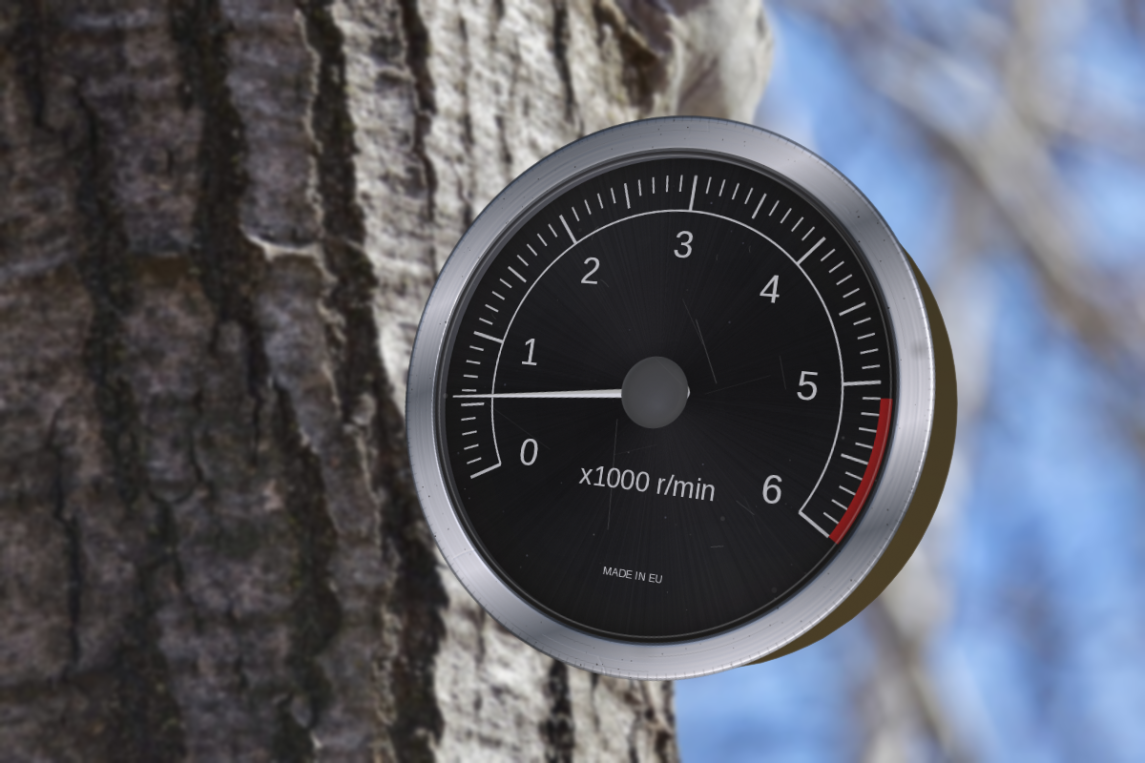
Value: 550 (rpm)
